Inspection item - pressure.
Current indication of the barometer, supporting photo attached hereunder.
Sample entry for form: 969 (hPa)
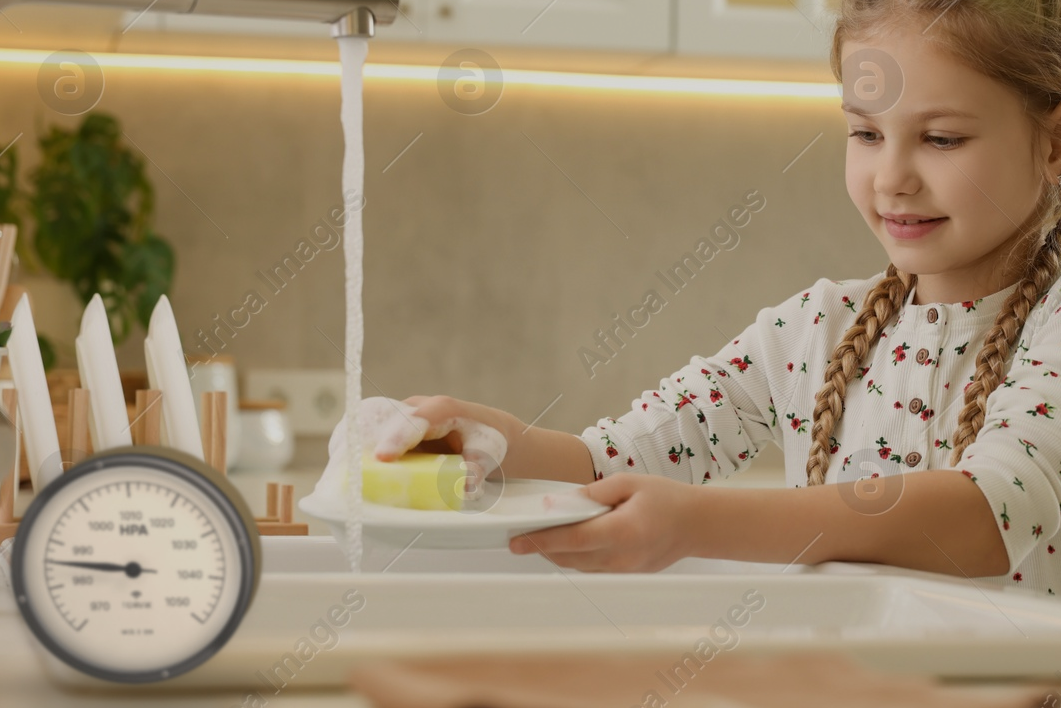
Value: 986 (hPa)
